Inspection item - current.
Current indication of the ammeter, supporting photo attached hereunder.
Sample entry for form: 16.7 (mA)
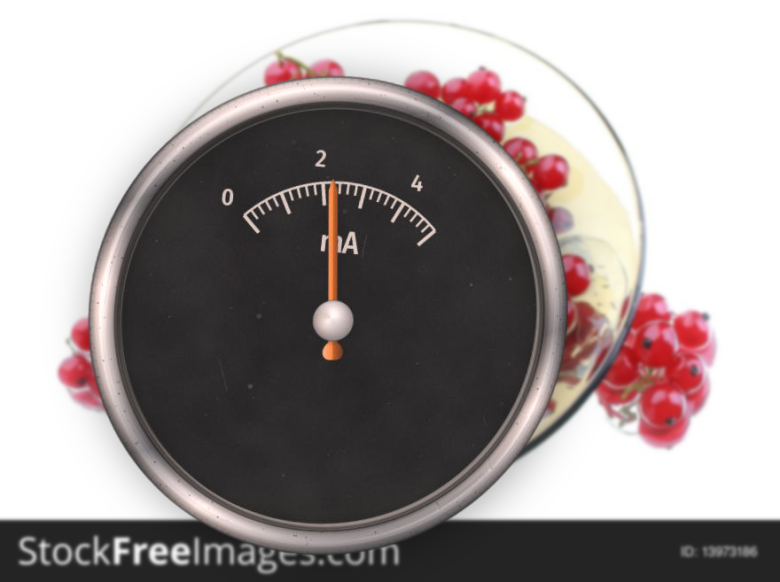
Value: 2.2 (mA)
